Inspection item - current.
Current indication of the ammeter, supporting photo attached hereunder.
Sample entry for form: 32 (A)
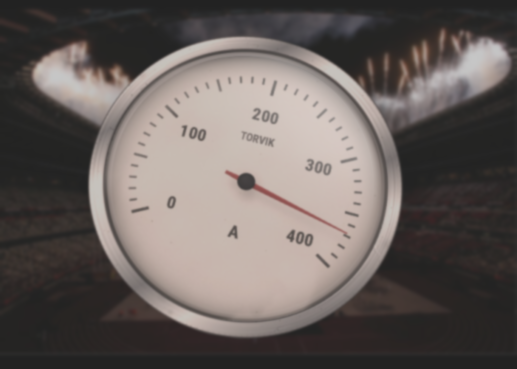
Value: 370 (A)
